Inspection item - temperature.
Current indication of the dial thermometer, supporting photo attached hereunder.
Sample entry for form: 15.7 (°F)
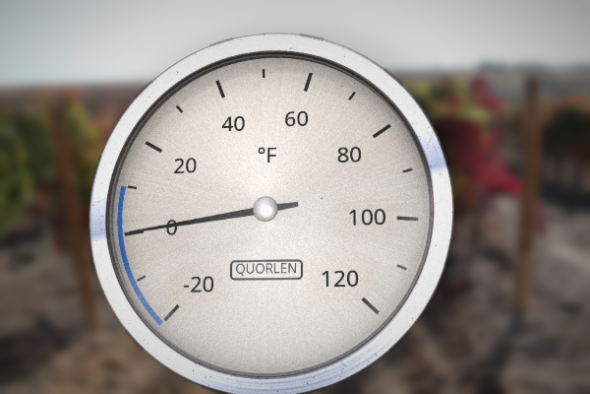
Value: 0 (°F)
